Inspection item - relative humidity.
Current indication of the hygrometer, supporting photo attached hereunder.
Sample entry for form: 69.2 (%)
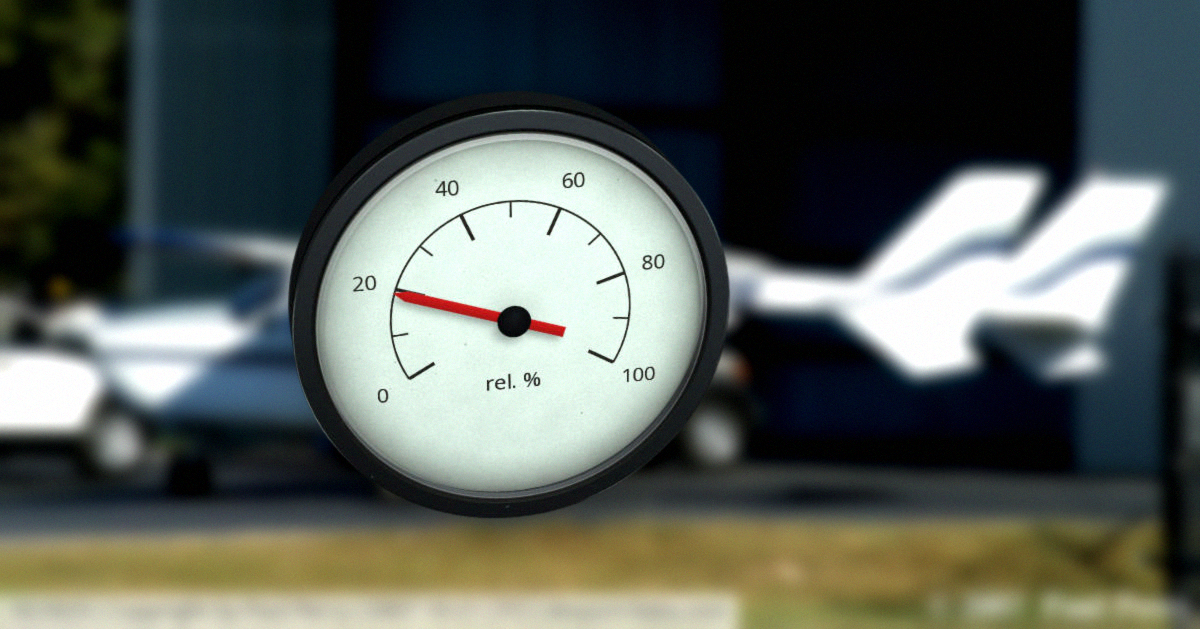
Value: 20 (%)
